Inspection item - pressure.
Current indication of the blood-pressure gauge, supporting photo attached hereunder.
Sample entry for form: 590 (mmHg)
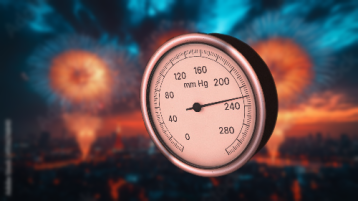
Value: 230 (mmHg)
